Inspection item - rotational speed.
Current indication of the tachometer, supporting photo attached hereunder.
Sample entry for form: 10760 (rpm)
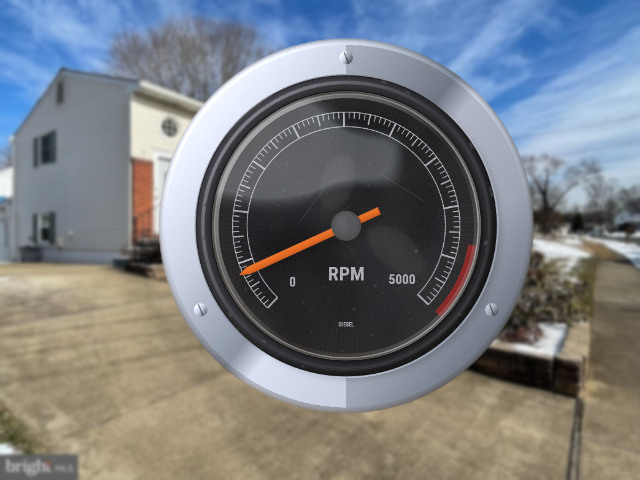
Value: 400 (rpm)
